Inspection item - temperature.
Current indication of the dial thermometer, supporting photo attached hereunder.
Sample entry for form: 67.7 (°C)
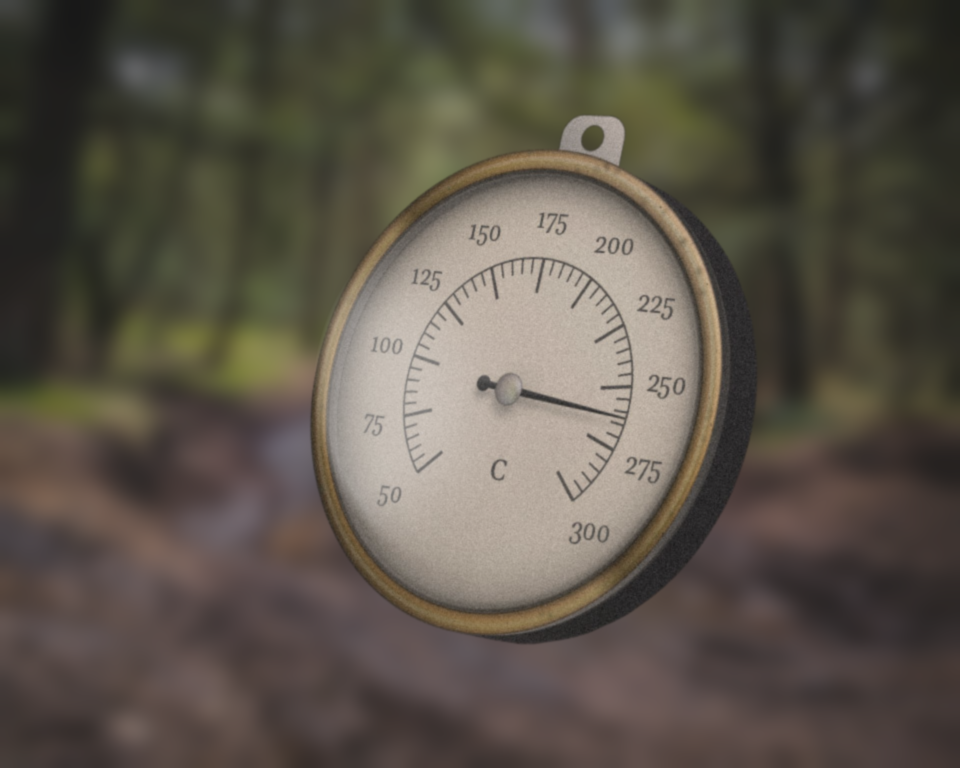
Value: 262.5 (°C)
